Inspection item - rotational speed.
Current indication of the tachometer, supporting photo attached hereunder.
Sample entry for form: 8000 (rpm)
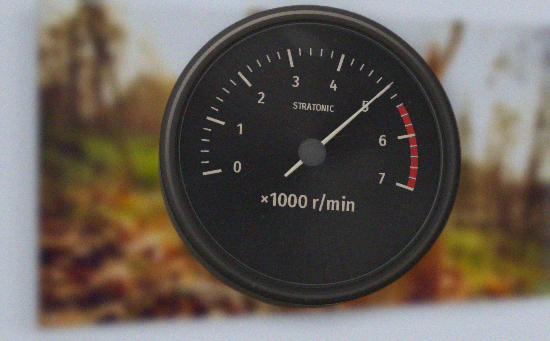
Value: 5000 (rpm)
